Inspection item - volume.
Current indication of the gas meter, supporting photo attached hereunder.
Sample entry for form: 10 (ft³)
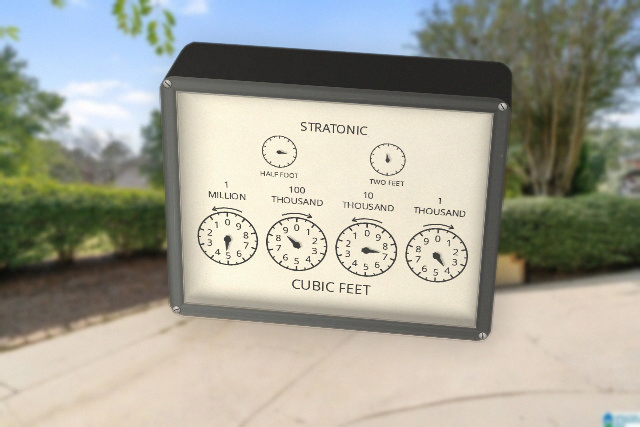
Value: 487400 (ft³)
